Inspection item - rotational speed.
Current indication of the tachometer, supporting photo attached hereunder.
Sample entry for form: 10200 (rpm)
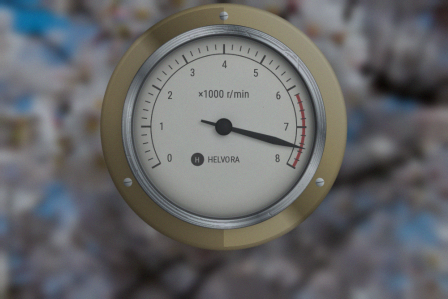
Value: 7500 (rpm)
